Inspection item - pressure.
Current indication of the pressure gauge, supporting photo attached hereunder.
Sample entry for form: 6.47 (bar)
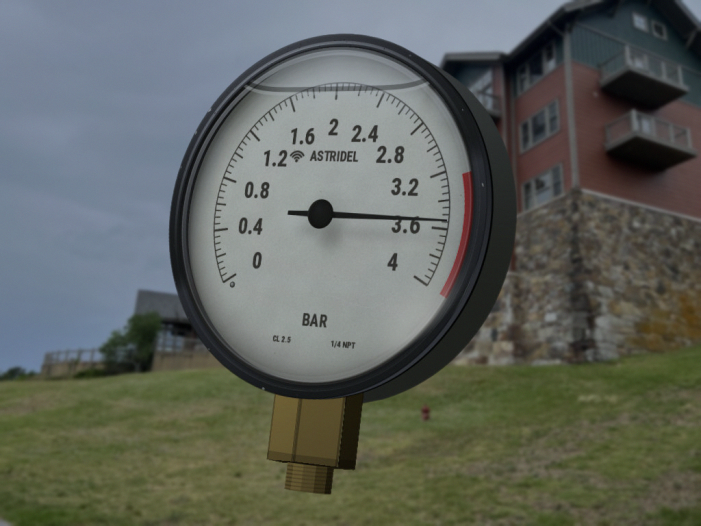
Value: 3.55 (bar)
